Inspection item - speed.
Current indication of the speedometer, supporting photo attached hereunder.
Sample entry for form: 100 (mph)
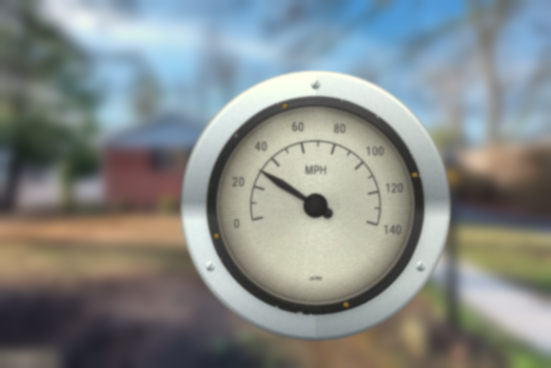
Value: 30 (mph)
